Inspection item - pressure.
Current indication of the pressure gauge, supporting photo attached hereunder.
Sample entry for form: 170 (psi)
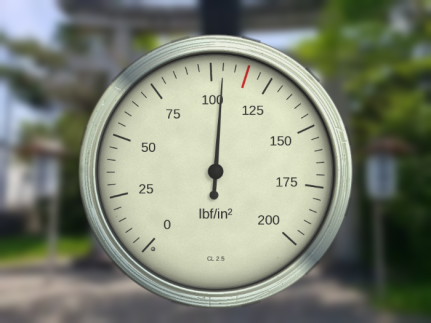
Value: 105 (psi)
